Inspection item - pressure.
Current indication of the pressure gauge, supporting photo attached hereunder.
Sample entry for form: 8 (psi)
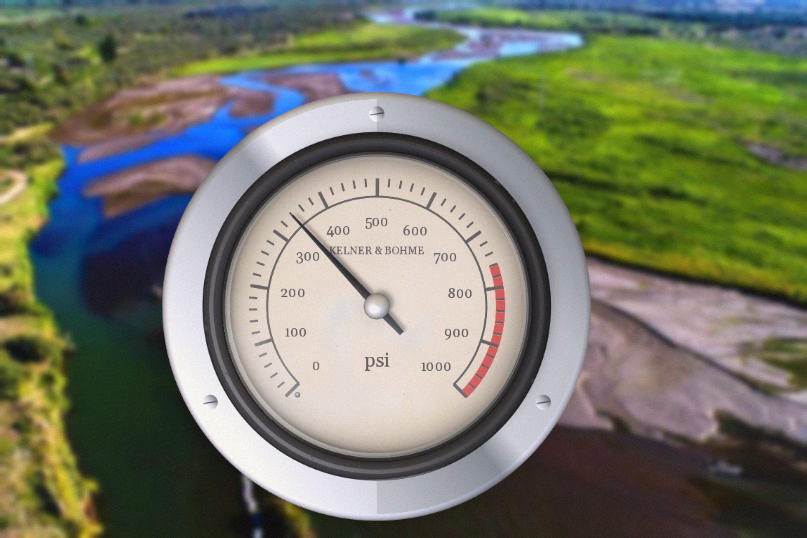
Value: 340 (psi)
